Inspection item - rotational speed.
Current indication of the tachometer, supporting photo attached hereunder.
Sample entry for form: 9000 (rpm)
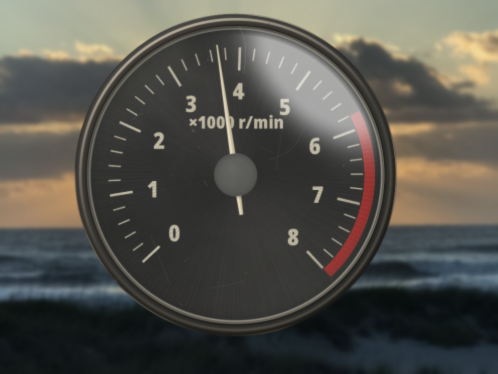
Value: 3700 (rpm)
